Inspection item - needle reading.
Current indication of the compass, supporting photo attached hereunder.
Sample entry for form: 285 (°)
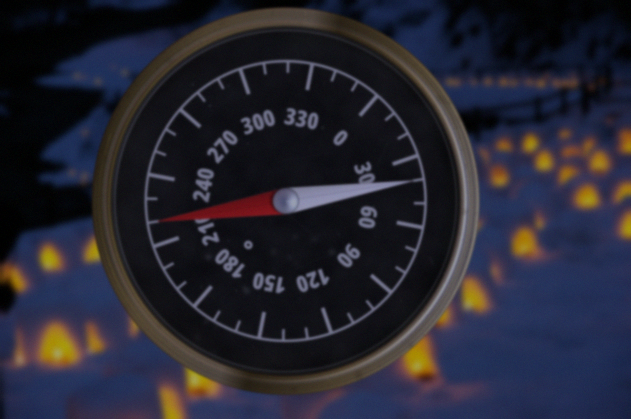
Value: 220 (°)
